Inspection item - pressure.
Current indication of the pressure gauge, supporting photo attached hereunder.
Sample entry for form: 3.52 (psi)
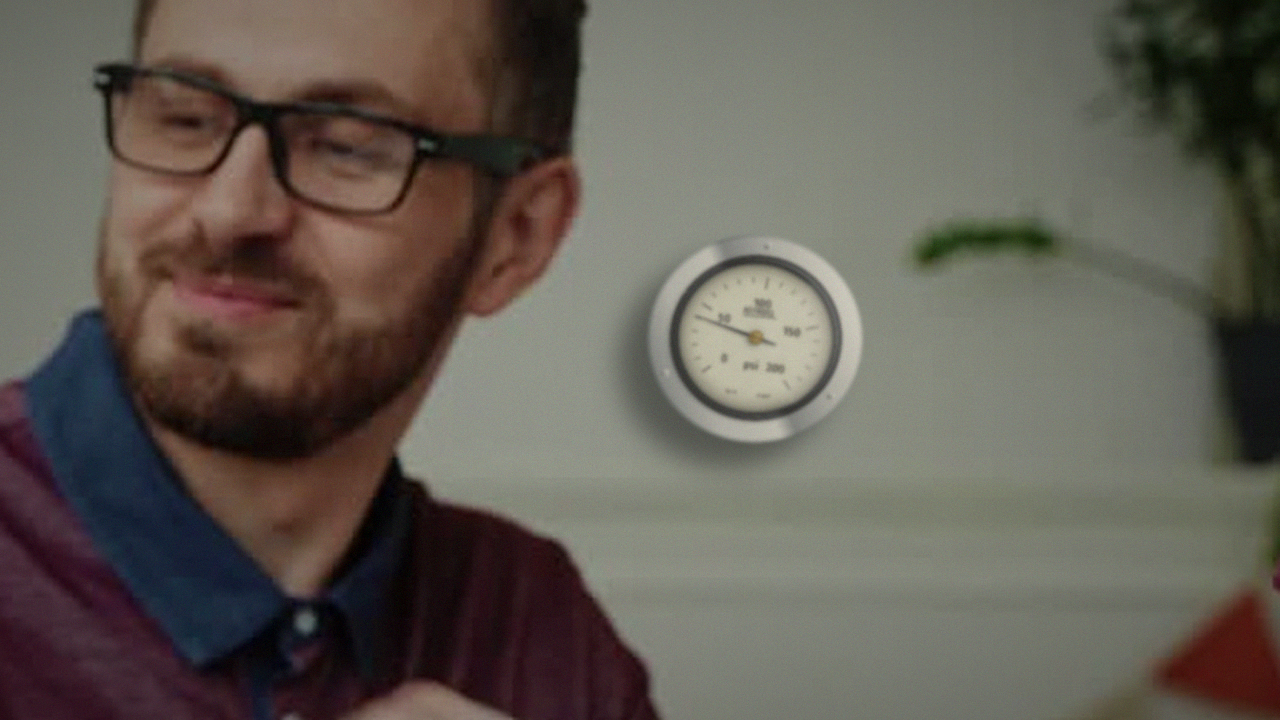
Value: 40 (psi)
